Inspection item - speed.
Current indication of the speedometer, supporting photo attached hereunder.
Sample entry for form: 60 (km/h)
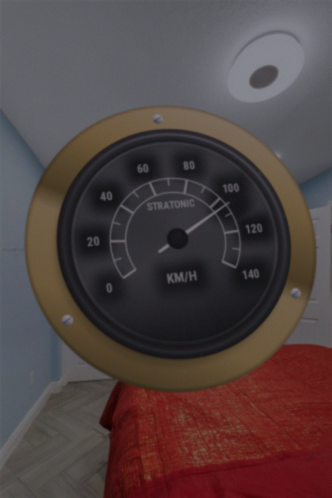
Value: 105 (km/h)
